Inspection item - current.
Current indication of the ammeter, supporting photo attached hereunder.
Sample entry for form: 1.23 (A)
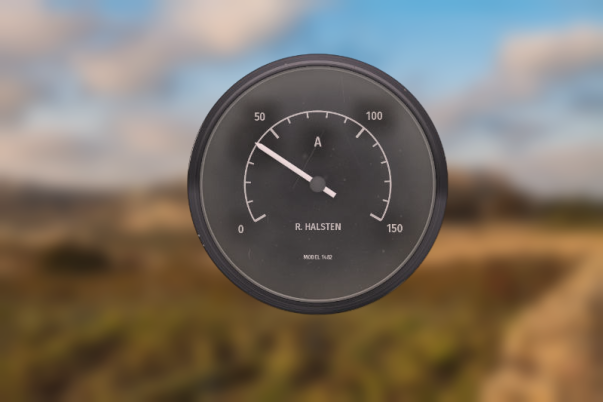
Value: 40 (A)
